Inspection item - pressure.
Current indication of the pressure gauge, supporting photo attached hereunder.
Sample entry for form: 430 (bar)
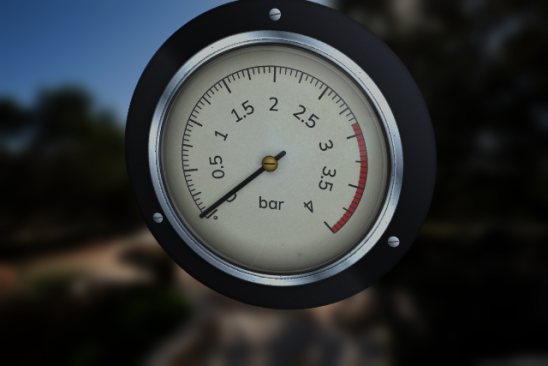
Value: 0.05 (bar)
